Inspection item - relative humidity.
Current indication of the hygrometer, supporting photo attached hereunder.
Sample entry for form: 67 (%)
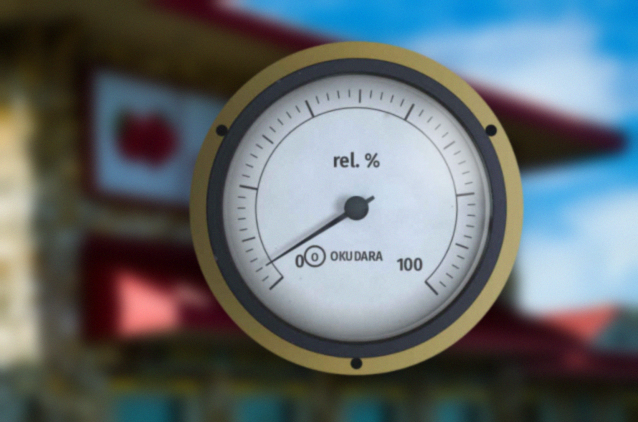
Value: 4 (%)
